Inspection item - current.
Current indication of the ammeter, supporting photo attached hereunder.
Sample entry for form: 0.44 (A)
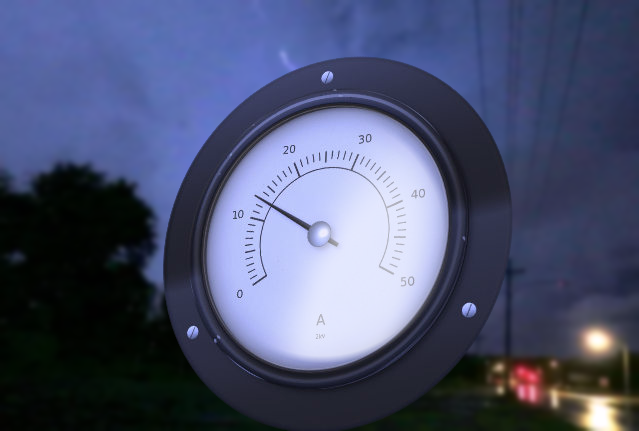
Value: 13 (A)
